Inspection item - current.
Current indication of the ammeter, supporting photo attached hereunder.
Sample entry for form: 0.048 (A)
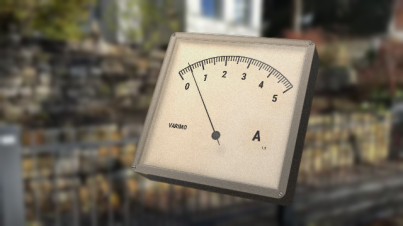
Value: 0.5 (A)
